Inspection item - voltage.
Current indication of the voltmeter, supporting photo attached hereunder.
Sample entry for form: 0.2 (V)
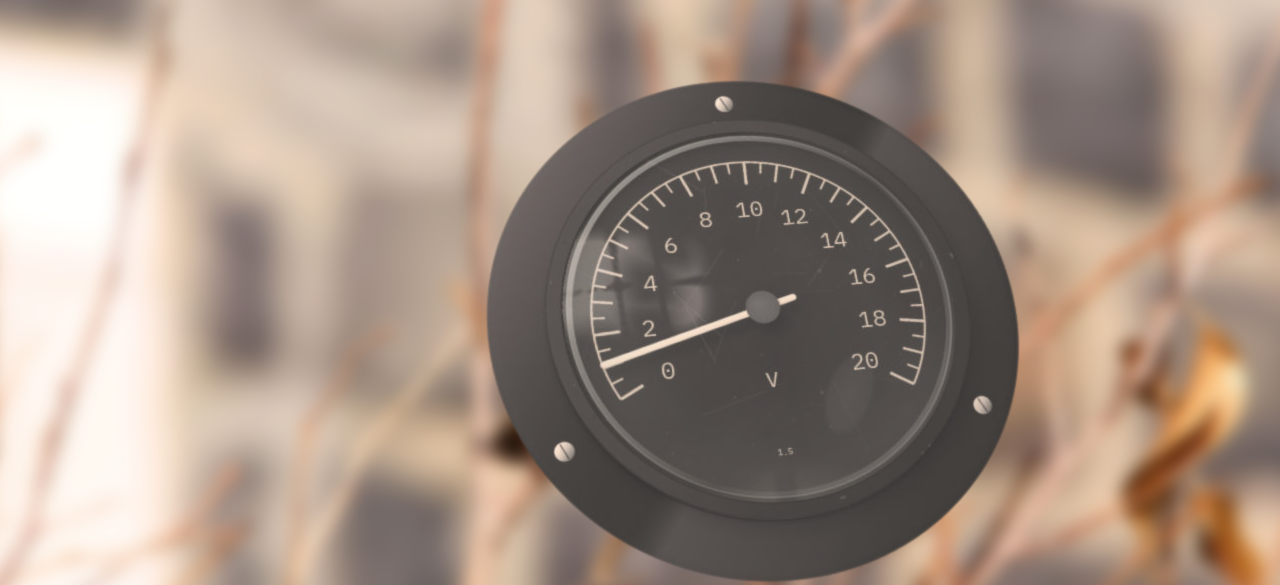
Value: 1 (V)
